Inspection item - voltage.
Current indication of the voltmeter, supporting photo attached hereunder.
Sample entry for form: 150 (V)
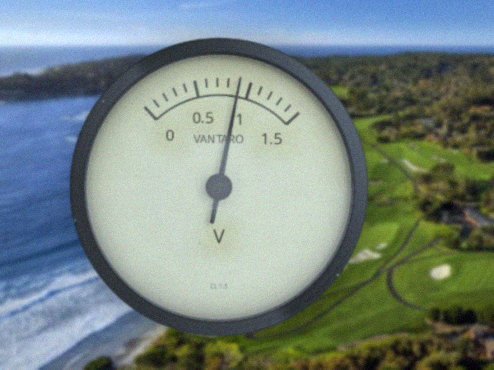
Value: 0.9 (V)
